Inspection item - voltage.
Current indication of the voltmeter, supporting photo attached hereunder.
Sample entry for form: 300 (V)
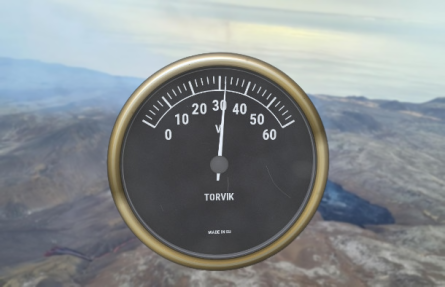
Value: 32 (V)
